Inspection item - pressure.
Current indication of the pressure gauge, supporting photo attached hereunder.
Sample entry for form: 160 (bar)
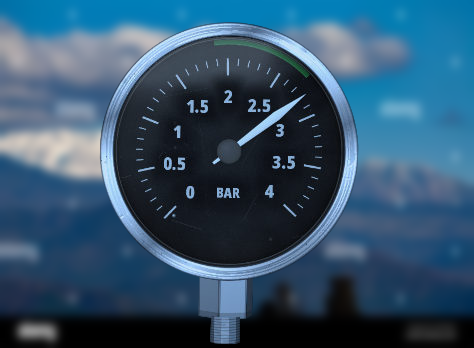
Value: 2.8 (bar)
